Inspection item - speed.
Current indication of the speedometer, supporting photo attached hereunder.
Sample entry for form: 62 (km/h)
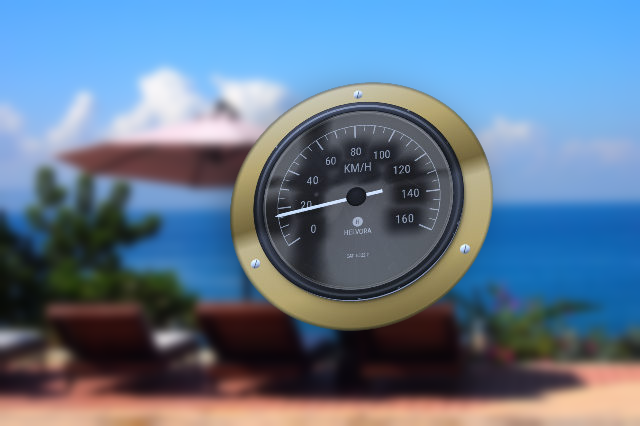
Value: 15 (km/h)
